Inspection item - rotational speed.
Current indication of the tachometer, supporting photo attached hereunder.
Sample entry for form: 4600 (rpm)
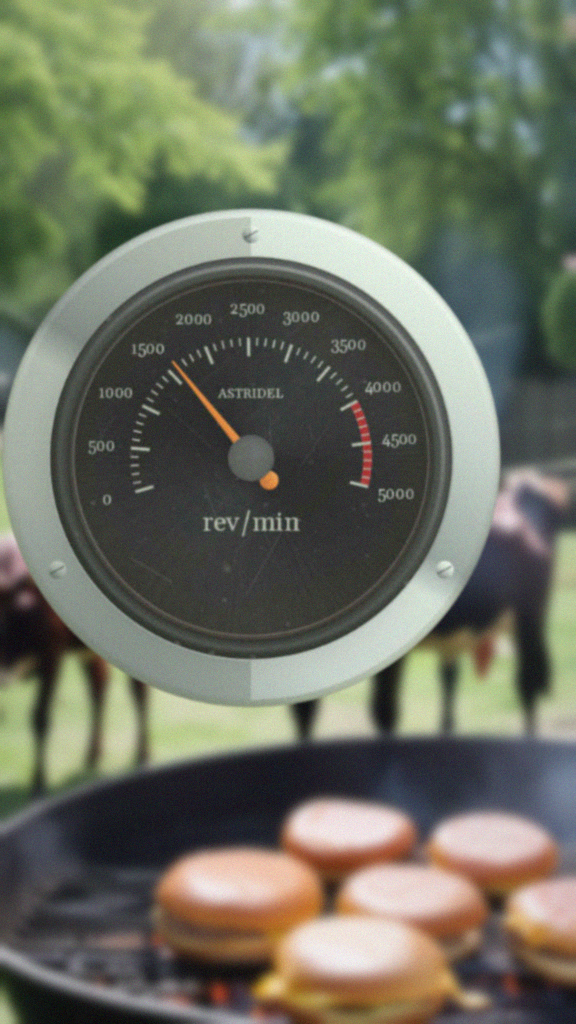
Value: 1600 (rpm)
